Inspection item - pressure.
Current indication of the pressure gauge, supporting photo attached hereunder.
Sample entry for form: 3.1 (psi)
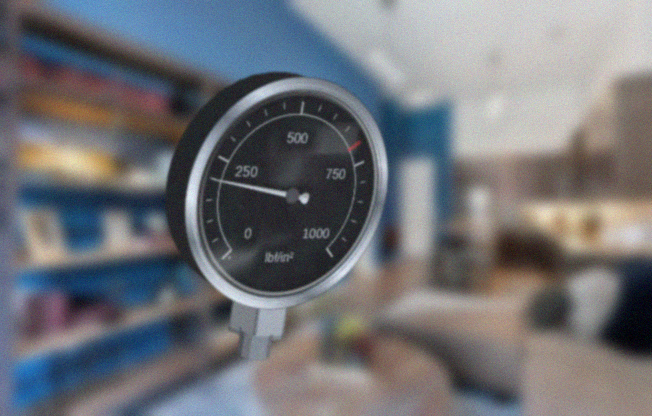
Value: 200 (psi)
